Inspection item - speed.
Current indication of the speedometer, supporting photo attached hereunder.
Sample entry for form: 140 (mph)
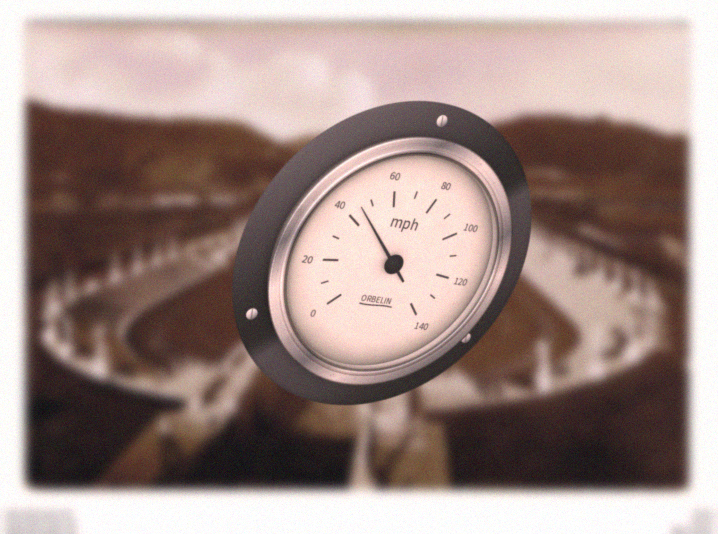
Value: 45 (mph)
